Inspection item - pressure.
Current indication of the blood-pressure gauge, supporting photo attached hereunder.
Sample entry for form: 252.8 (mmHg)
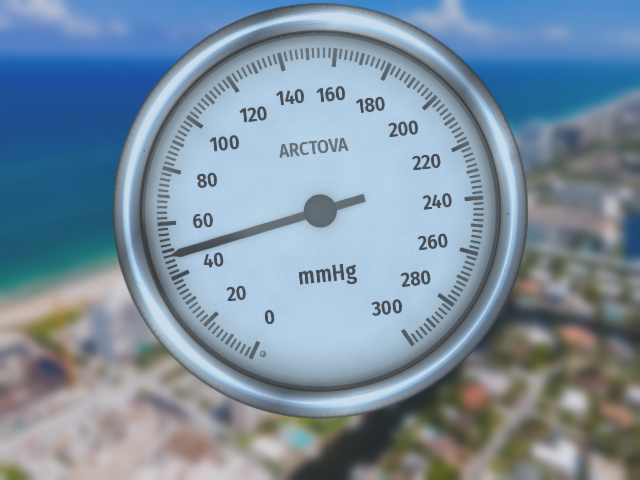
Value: 48 (mmHg)
